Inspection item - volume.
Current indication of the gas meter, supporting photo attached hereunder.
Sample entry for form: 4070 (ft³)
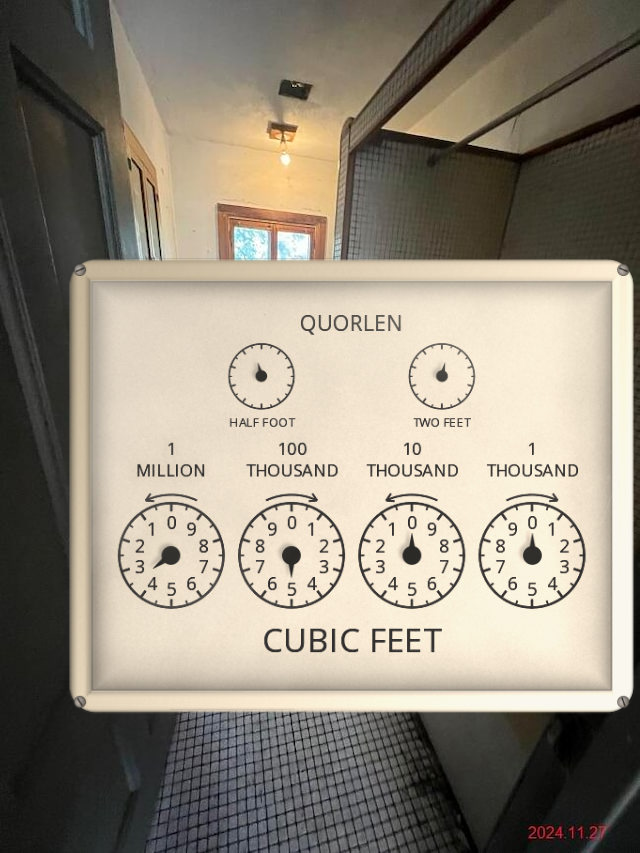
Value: 350000 (ft³)
